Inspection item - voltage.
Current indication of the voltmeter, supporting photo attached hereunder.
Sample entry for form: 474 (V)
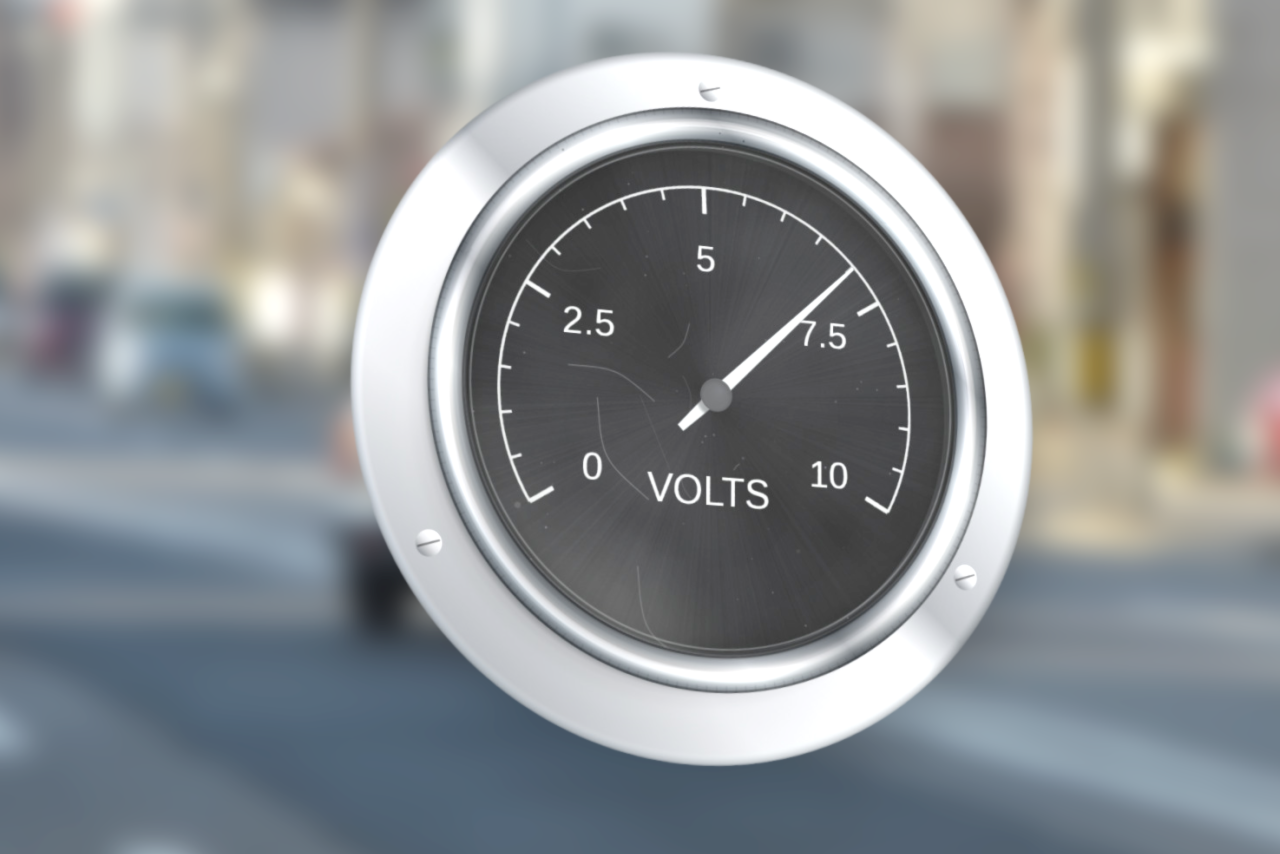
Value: 7 (V)
